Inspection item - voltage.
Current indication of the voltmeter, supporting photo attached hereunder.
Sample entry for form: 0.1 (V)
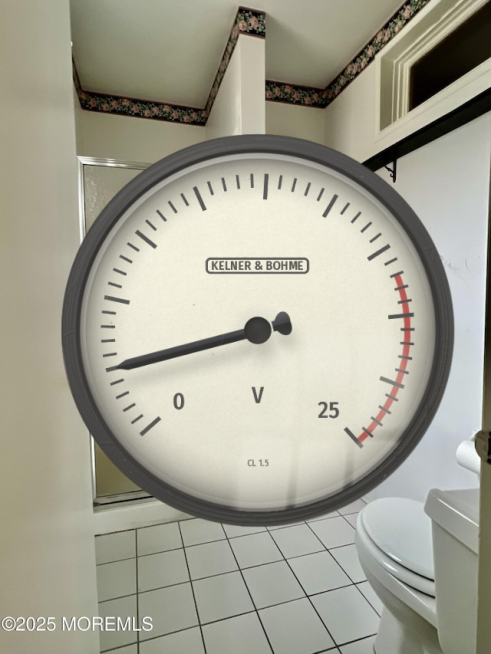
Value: 2.5 (V)
